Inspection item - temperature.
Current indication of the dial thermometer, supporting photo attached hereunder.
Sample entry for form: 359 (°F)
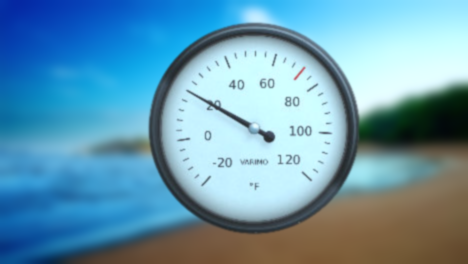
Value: 20 (°F)
